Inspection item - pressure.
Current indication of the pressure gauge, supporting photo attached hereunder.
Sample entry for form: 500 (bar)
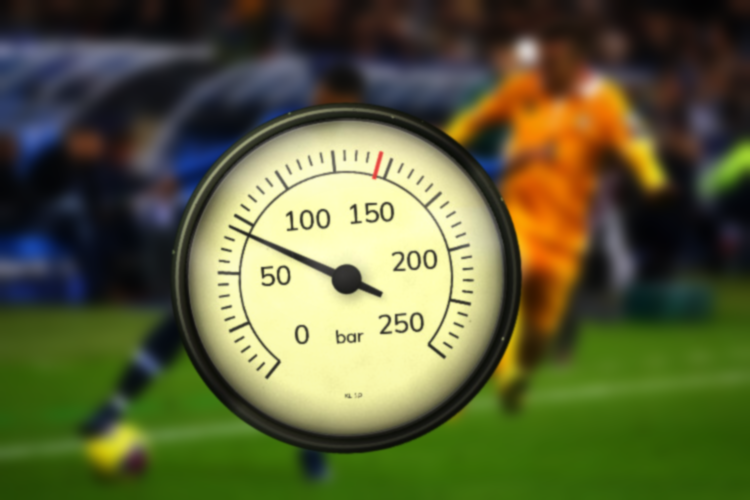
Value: 70 (bar)
